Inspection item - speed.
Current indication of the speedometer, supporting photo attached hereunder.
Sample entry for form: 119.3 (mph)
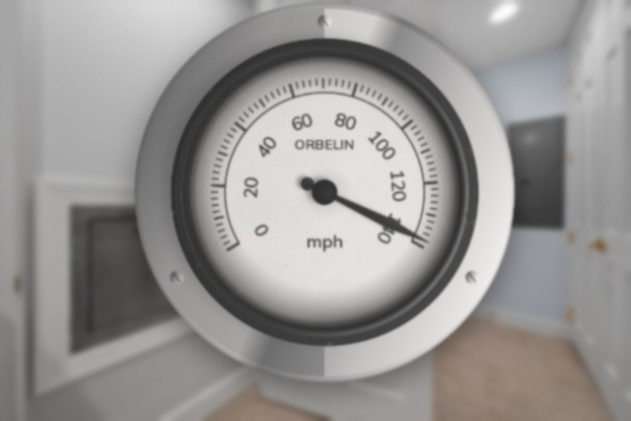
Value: 138 (mph)
